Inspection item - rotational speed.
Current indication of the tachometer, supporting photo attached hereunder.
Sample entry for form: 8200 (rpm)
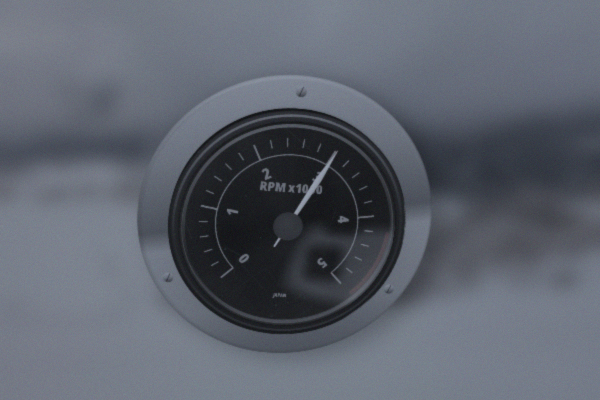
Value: 3000 (rpm)
